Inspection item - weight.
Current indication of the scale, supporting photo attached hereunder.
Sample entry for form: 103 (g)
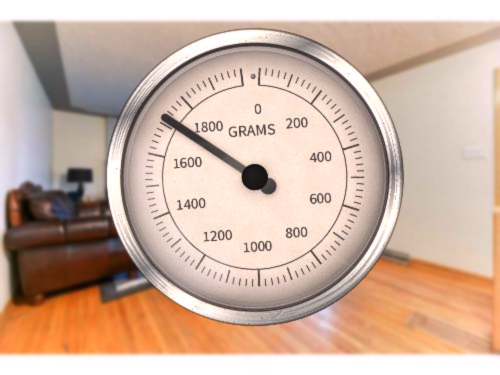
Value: 1720 (g)
